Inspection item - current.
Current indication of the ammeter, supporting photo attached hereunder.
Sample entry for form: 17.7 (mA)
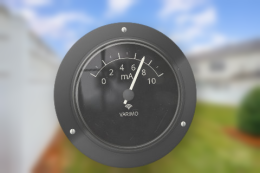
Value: 7 (mA)
